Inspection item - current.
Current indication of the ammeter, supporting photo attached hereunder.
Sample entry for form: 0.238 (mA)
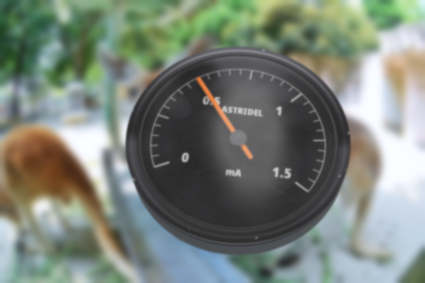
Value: 0.5 (mA)
